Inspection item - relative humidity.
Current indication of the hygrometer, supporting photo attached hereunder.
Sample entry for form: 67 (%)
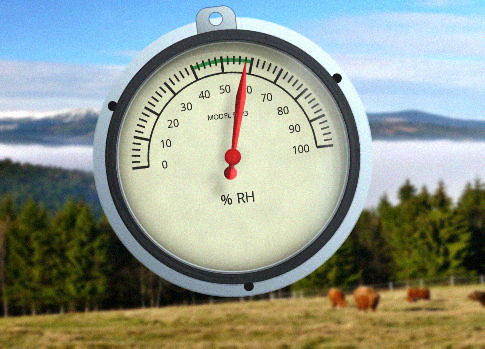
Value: 58 (%)
